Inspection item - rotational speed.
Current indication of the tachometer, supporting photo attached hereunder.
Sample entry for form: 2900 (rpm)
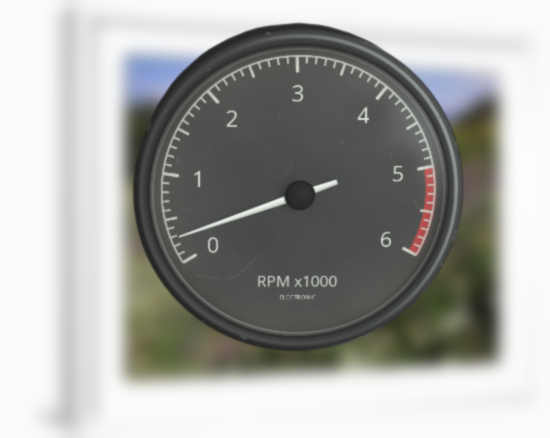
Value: 300 (rpm)
